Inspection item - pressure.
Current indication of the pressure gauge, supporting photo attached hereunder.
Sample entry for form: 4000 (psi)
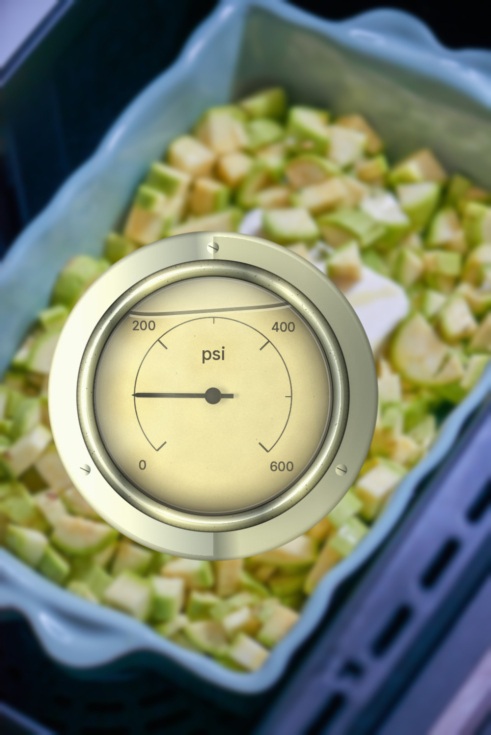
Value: 100 (psi)
